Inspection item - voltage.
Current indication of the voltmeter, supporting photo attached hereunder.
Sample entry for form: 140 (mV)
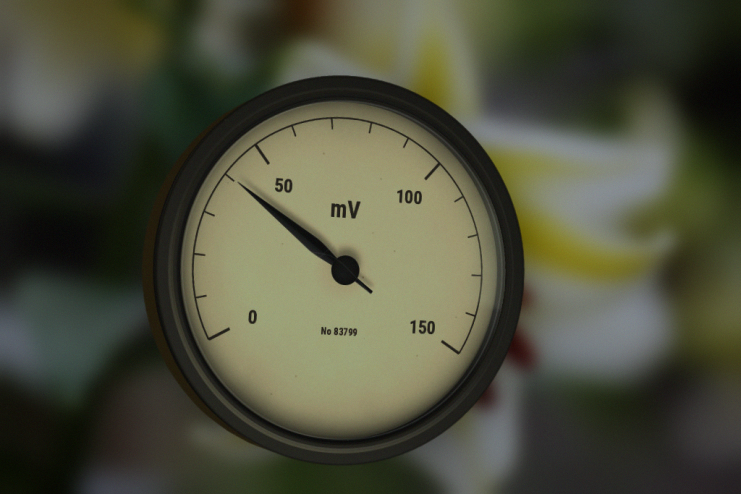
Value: 40 (mV)
